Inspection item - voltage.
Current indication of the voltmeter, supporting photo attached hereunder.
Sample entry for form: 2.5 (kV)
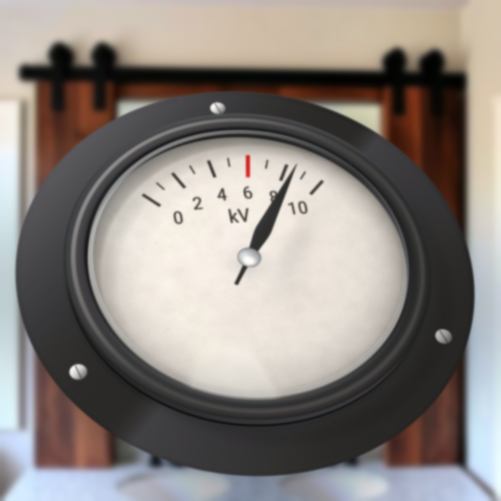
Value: 8.5 (kV)
